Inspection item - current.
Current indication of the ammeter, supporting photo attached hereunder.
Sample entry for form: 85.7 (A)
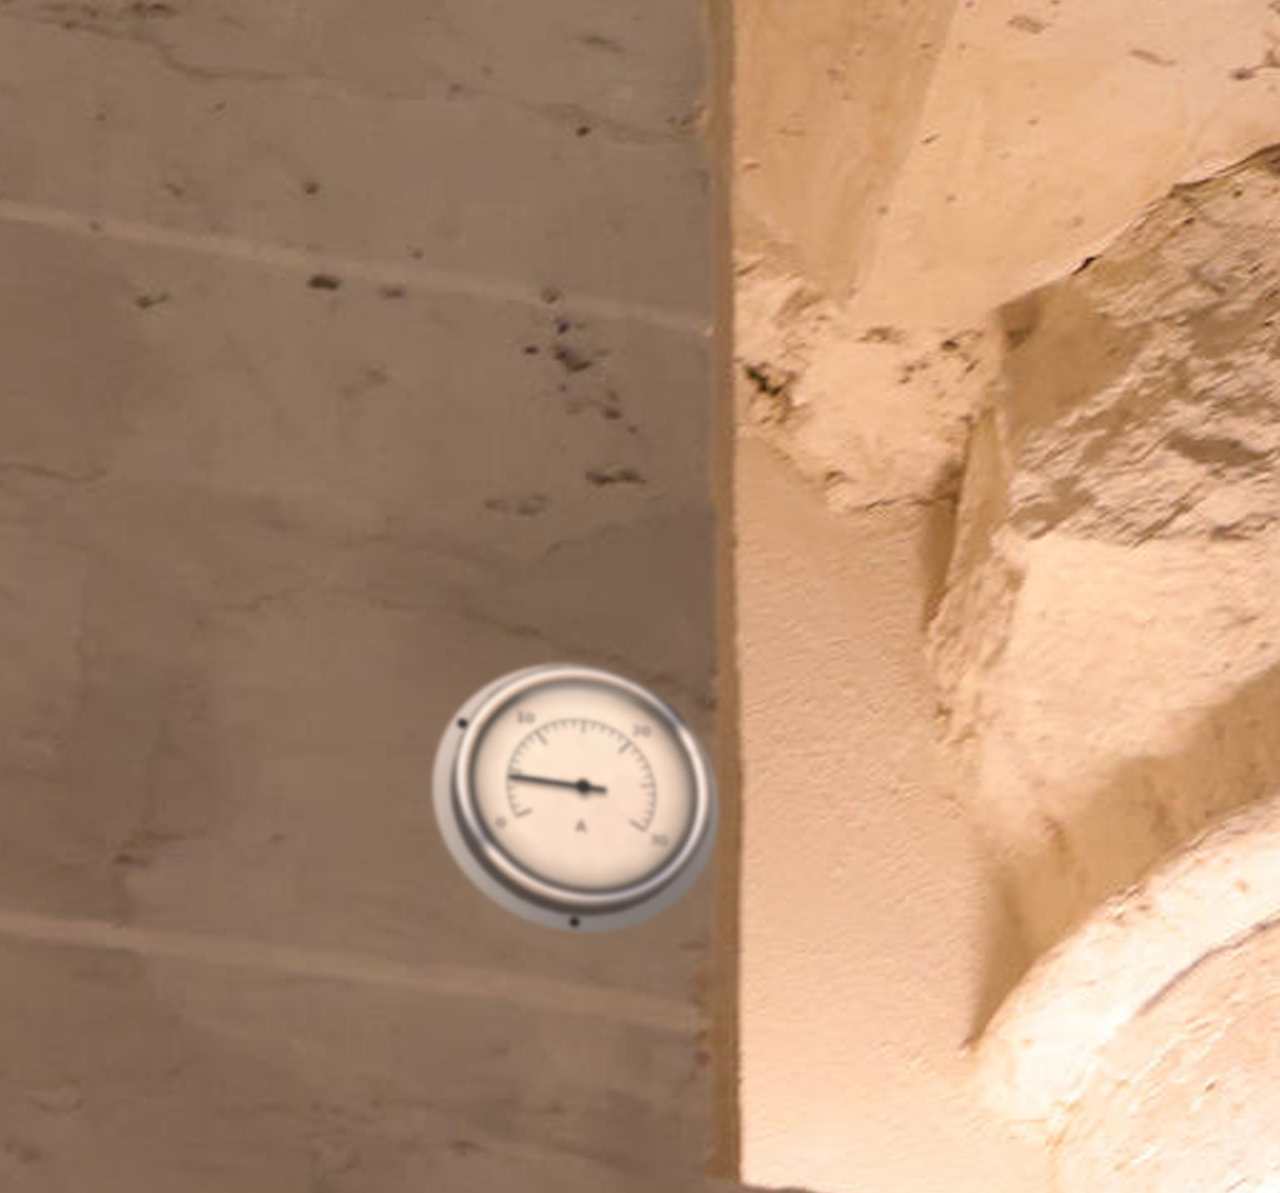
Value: 4 (A)
